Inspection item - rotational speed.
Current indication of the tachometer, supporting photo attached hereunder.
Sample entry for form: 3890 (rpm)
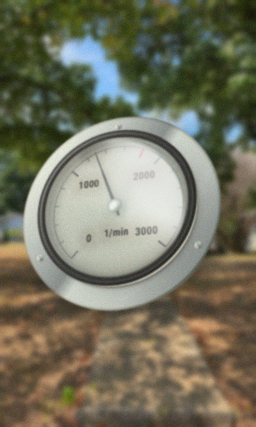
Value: 1300 (rpm)
